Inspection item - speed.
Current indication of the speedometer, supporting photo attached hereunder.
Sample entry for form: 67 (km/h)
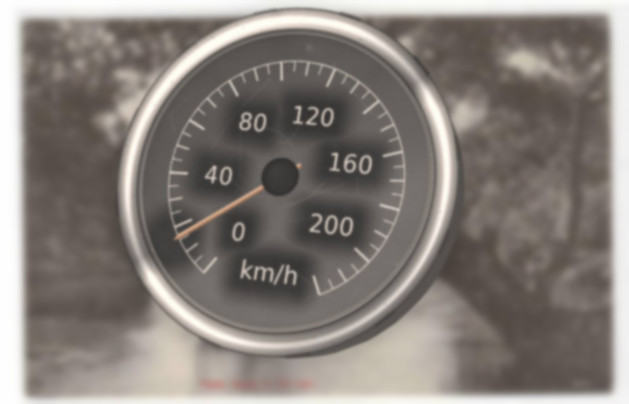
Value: 15 (km/h)
